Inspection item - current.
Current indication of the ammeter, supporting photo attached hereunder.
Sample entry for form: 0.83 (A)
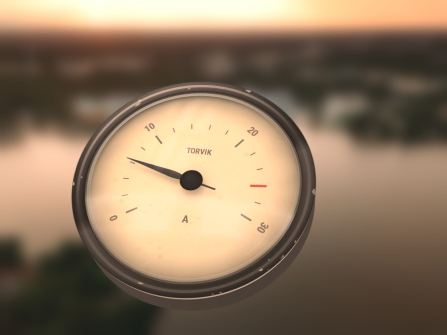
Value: 6 (A)
